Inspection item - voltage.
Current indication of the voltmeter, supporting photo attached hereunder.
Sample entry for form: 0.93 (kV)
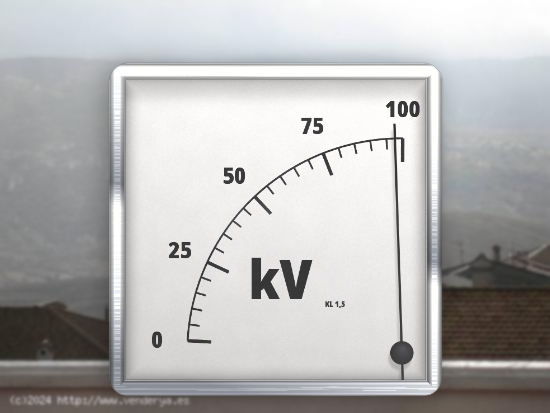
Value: 97.5 (kV)
